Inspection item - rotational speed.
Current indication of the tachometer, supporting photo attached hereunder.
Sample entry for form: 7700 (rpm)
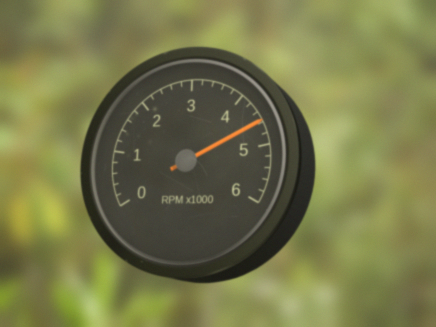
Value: 4600 (rpm)
